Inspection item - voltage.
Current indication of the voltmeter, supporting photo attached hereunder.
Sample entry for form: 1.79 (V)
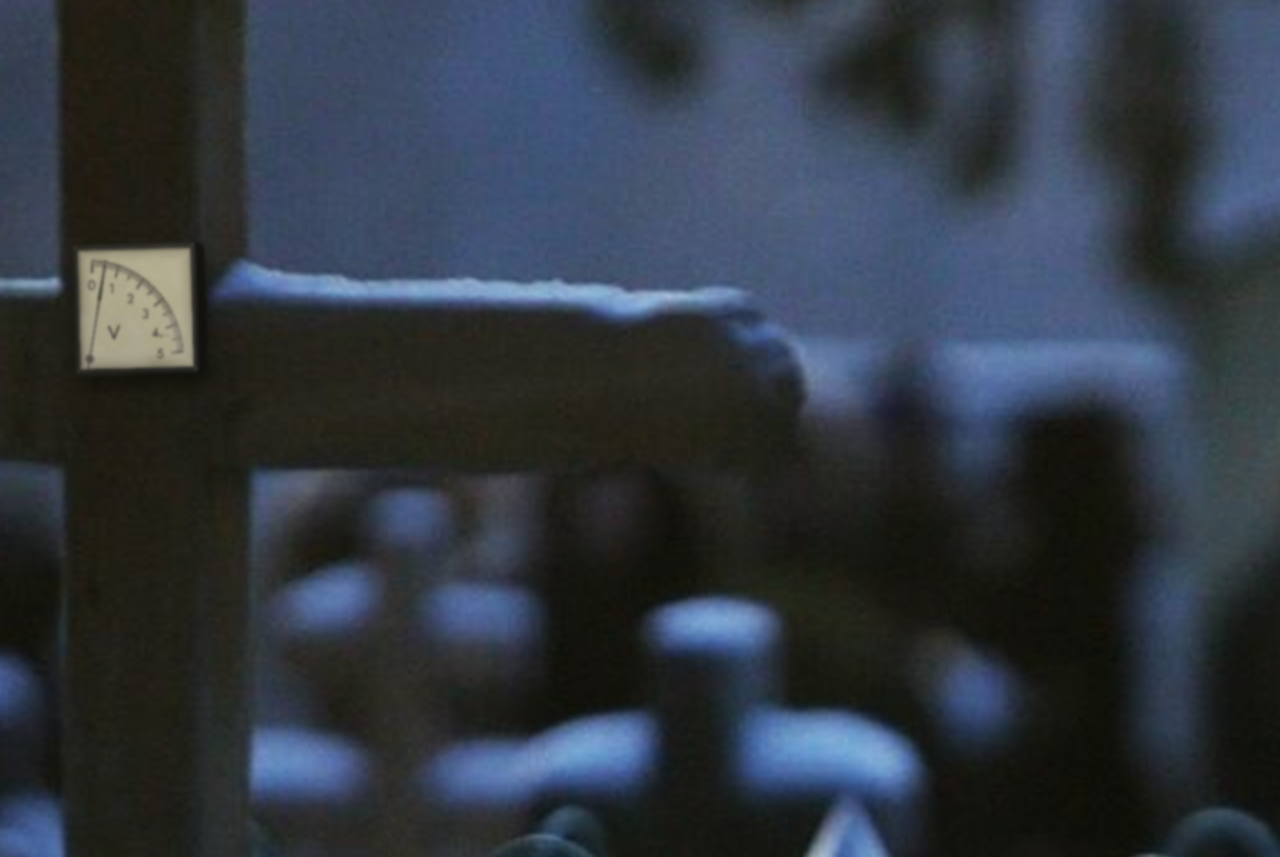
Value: 0.5 (V)
